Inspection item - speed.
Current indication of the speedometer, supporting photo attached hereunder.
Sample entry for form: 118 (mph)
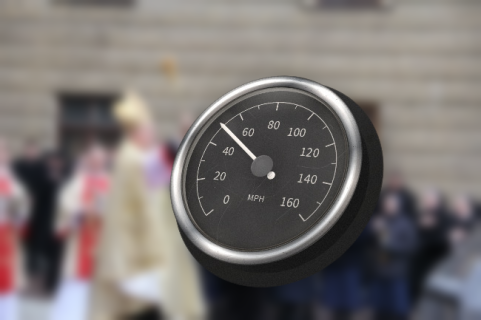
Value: 50 (mph)
